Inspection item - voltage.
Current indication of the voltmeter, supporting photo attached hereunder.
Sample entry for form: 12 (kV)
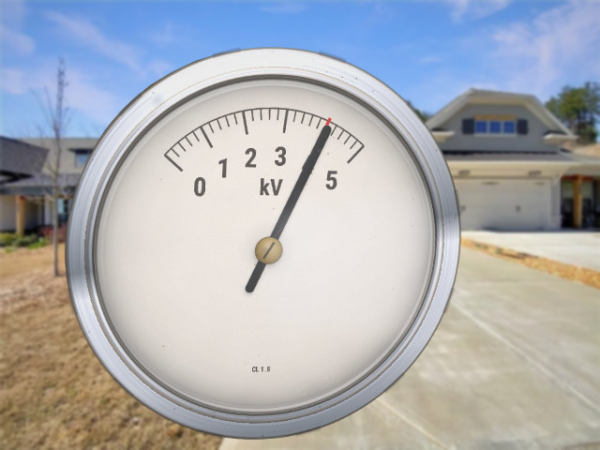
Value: 4 (kV)
